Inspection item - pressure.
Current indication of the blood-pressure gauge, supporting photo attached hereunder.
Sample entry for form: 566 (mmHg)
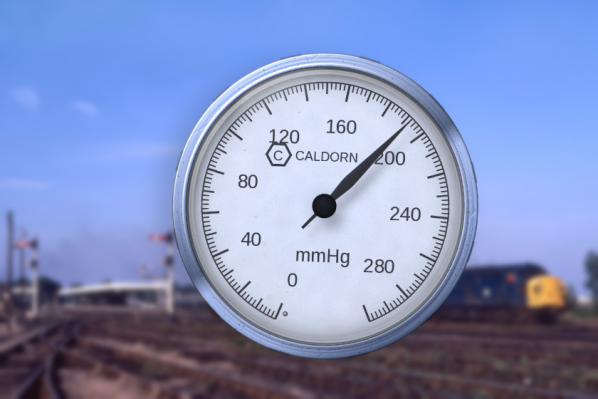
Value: 192 (mmHg)
